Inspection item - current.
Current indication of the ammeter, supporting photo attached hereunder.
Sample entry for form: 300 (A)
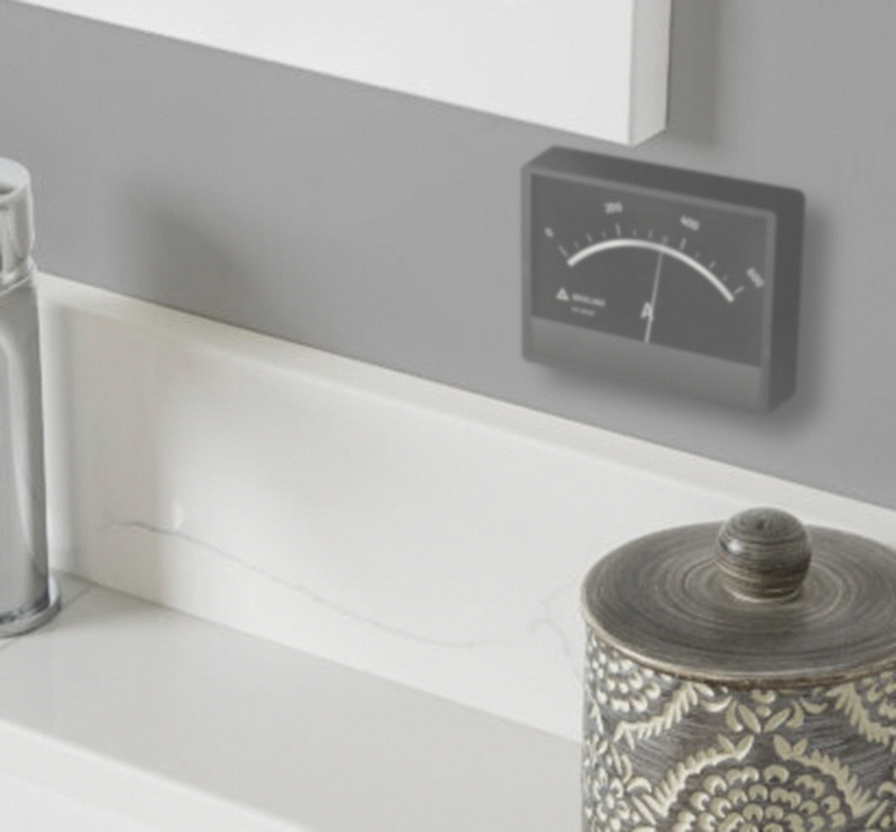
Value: 350 (A)
